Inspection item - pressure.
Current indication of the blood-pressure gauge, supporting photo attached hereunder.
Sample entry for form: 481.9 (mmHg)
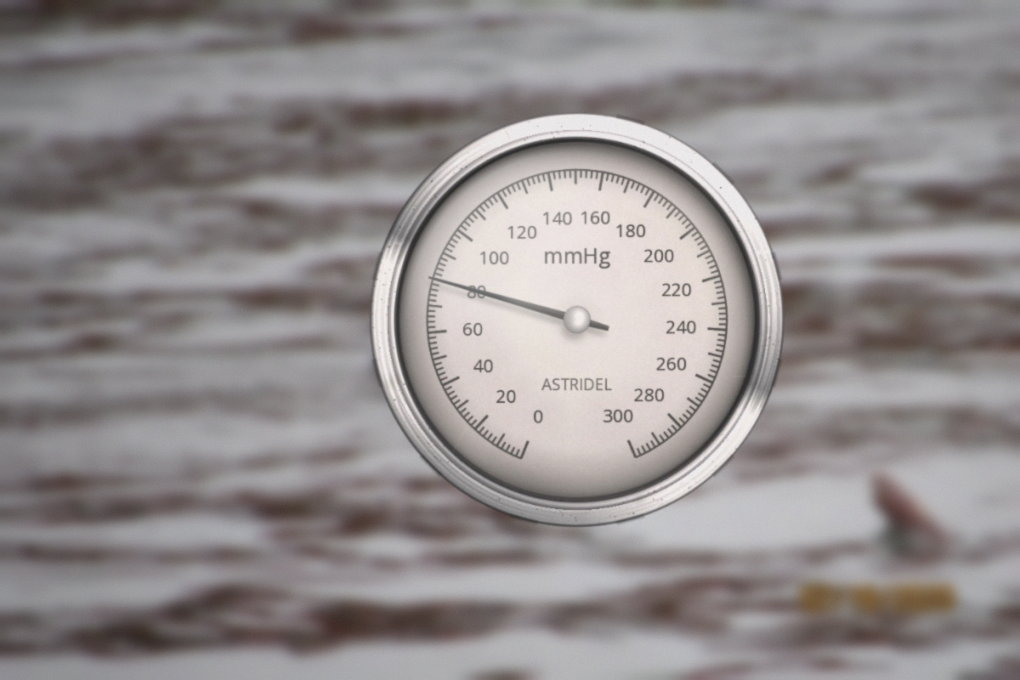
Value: 80 (mmHg)
